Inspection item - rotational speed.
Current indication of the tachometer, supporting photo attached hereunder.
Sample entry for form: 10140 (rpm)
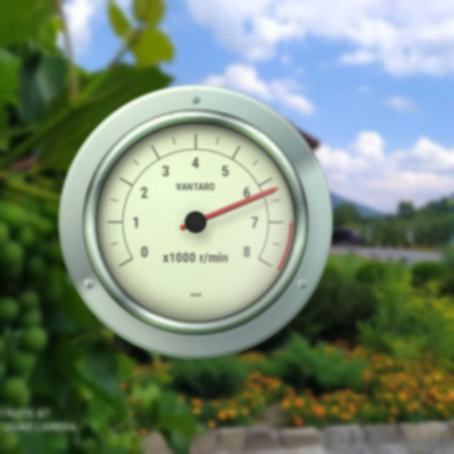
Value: 6250 (rpm)
